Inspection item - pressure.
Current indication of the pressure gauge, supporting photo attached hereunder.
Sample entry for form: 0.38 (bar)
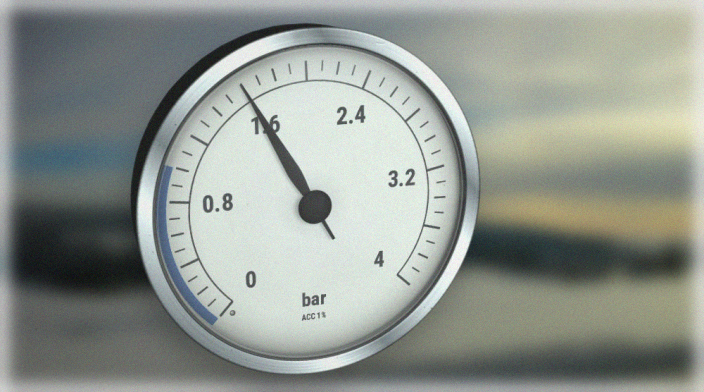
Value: 1.6 (bar)
